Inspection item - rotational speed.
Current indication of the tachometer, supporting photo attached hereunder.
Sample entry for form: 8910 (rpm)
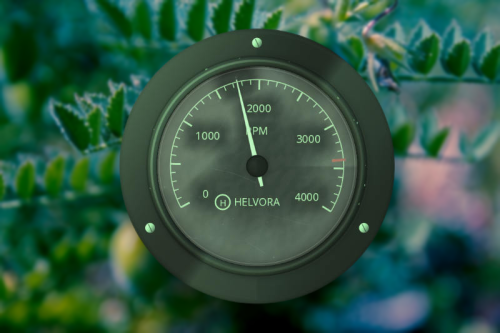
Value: 1750 (rpm)
